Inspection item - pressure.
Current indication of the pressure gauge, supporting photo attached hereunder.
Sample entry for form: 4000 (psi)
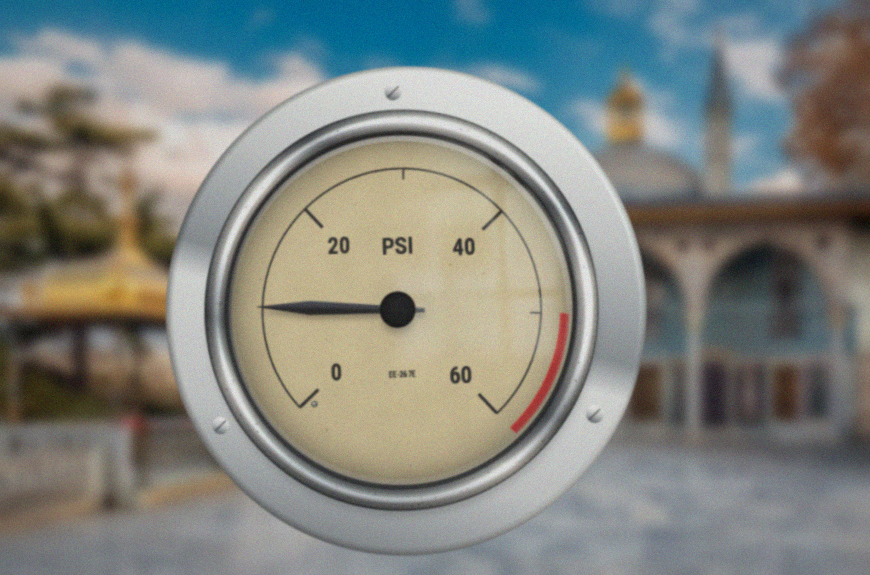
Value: 10 (psi)
